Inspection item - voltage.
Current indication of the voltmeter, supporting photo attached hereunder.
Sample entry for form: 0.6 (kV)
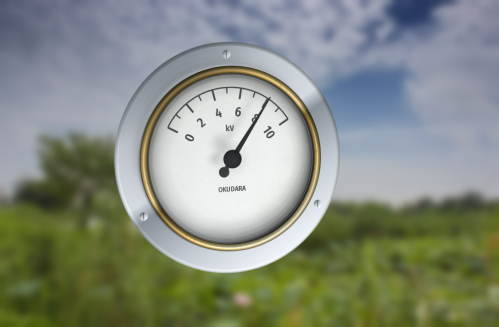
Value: 8 (kV)
